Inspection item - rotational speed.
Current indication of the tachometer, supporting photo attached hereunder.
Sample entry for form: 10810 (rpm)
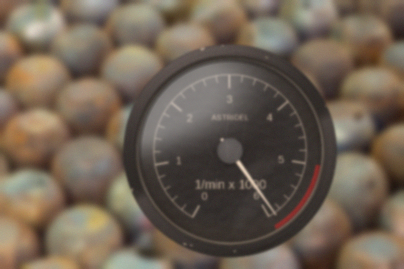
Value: 5900 (rpm)
